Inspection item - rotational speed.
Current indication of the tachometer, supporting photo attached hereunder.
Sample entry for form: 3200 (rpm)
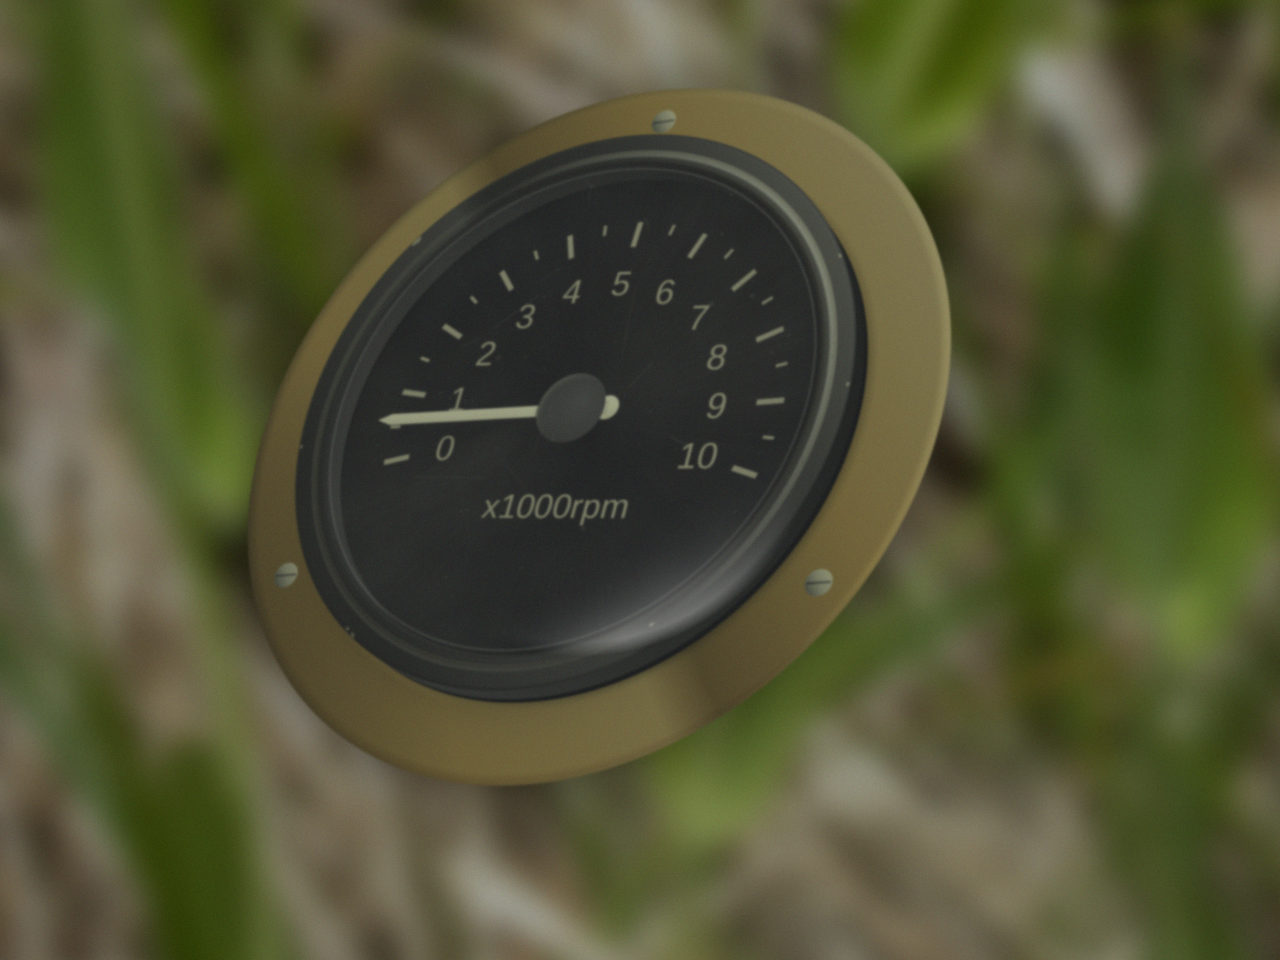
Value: 500 (rpm)
